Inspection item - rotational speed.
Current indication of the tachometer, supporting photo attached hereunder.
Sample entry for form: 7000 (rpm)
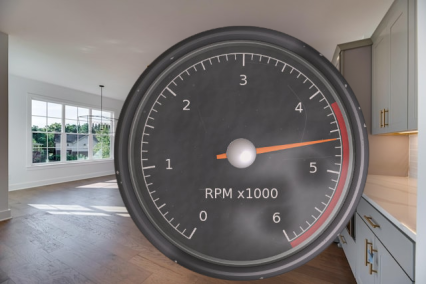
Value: 4600 (rpm)
